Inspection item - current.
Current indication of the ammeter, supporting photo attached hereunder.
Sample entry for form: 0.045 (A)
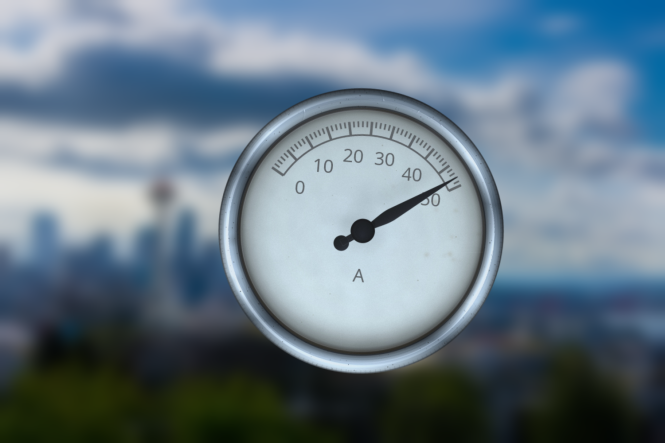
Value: 48 (A)
